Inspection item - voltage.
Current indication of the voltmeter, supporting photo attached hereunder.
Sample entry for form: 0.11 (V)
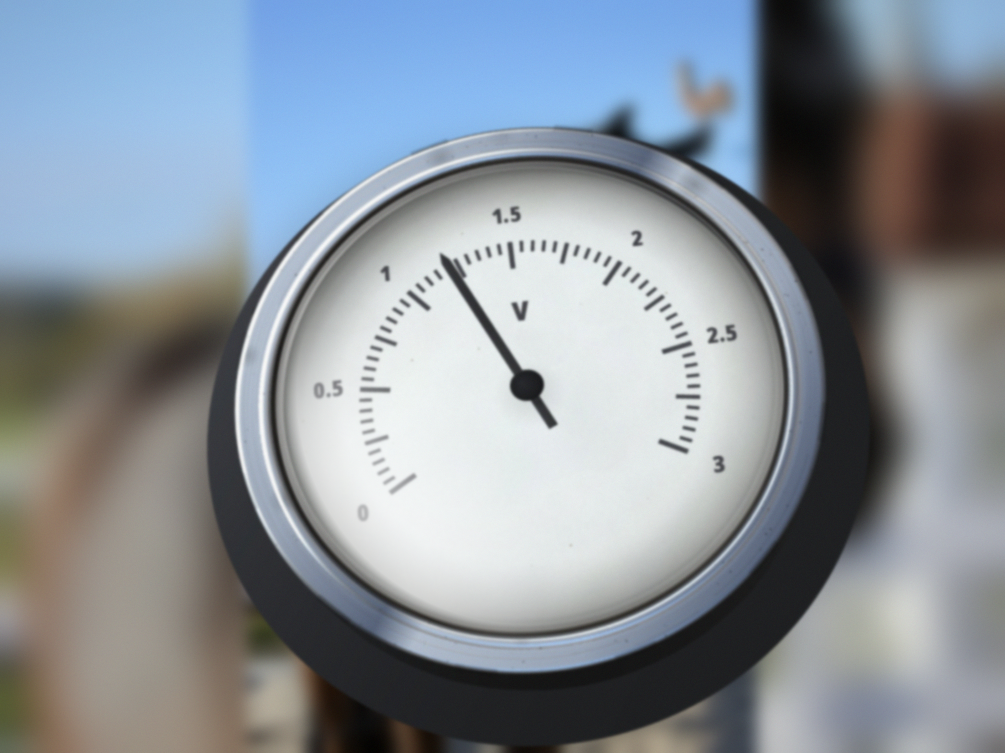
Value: 1.2 (V)
